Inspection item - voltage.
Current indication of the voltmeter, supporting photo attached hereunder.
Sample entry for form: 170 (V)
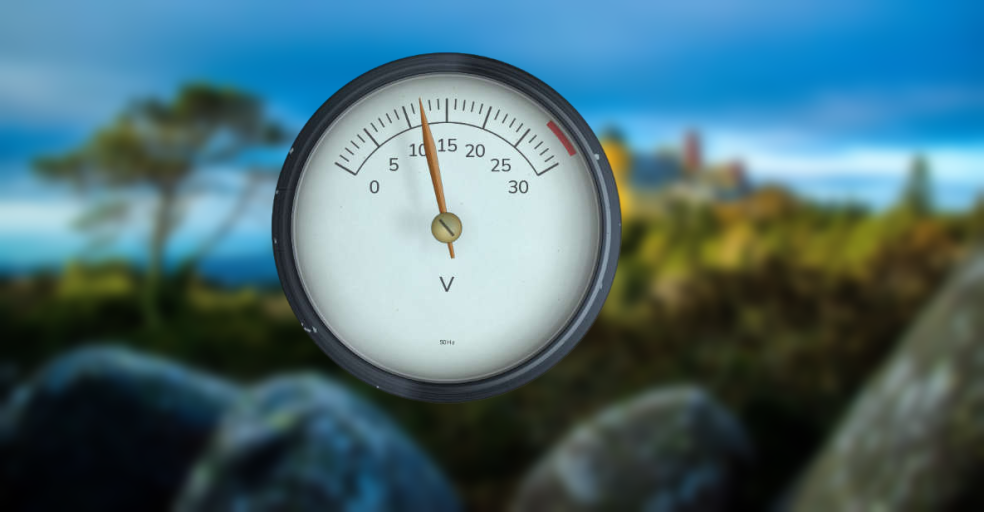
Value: 12 (V)
